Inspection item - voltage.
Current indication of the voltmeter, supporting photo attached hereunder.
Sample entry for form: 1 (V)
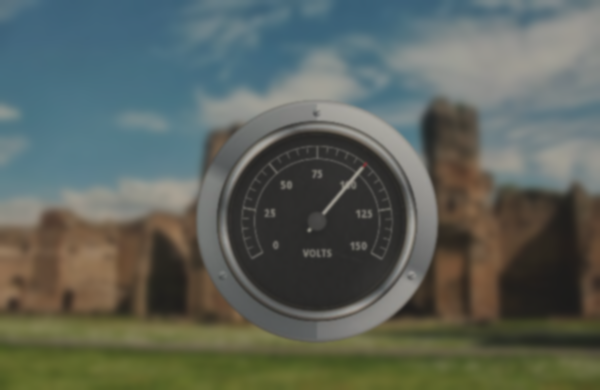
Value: 100 (V)
